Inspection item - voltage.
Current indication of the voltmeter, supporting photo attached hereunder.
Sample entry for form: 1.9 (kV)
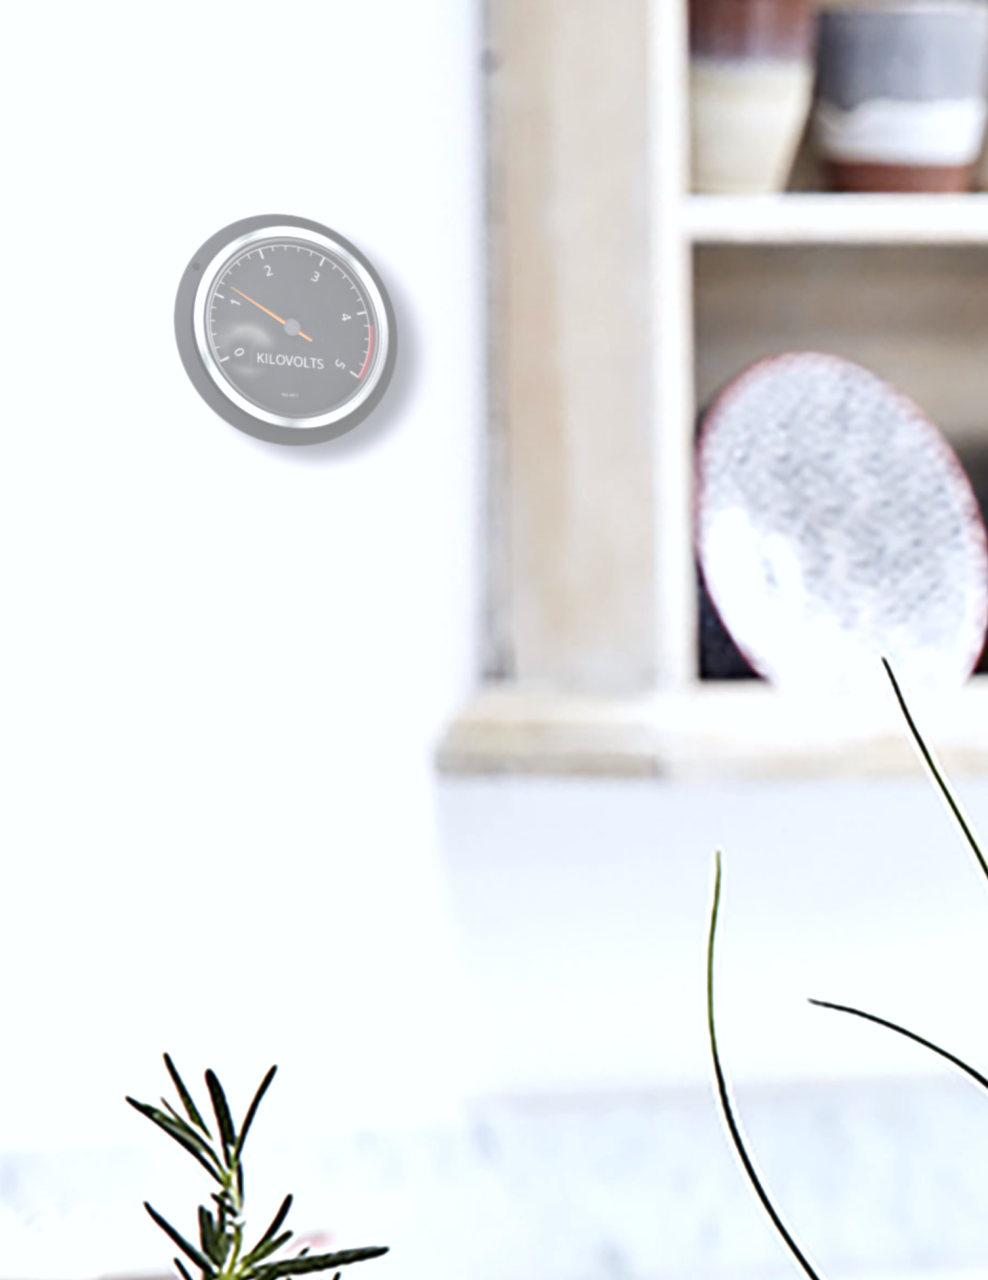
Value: 1.2 (kV)
